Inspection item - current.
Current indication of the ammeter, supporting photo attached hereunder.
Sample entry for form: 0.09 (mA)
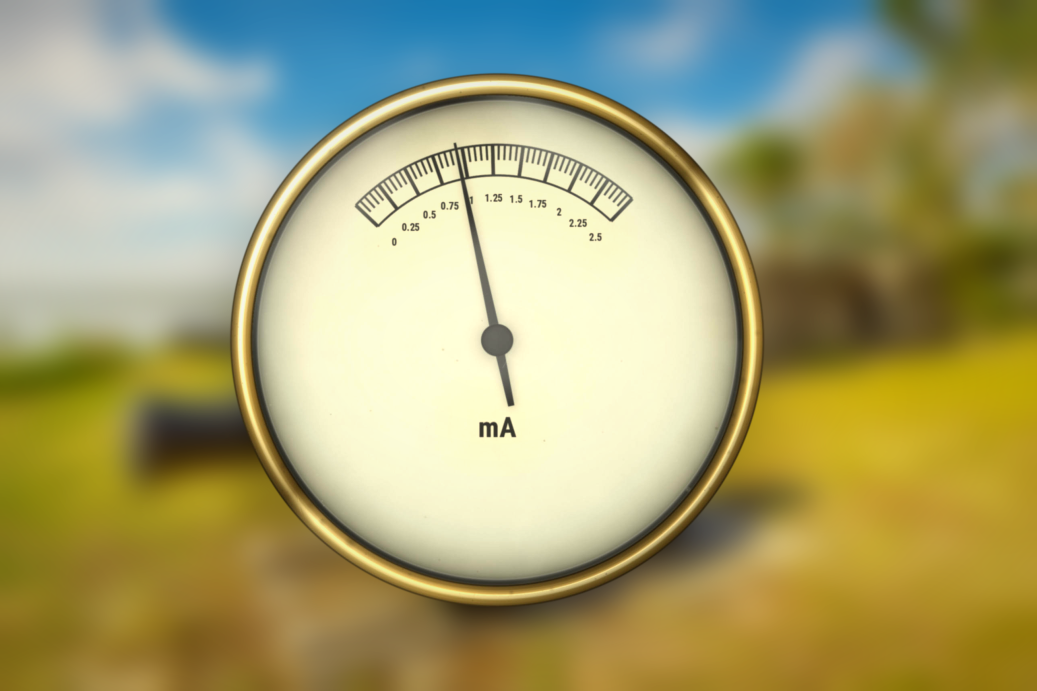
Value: 0.95 (mA)
